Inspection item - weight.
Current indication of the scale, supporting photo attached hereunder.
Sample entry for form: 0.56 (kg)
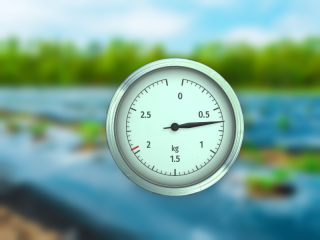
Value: 0.65 (kg)
